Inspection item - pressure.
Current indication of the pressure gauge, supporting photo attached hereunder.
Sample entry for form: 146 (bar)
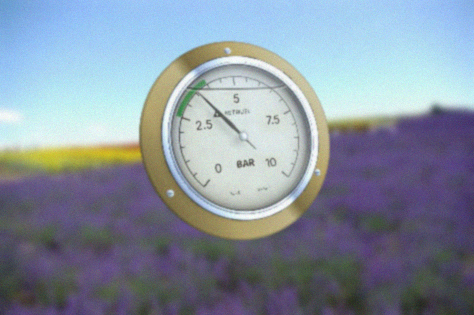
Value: 3.5 (bar)
